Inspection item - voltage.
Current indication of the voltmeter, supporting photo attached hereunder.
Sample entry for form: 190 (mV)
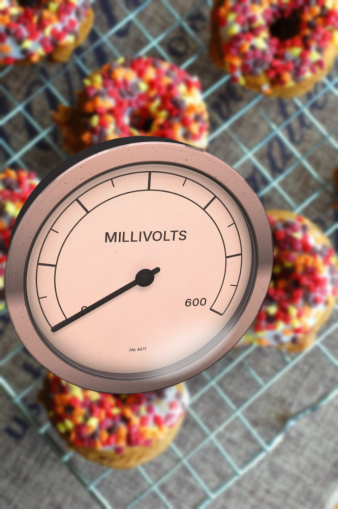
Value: 0 (mV)
